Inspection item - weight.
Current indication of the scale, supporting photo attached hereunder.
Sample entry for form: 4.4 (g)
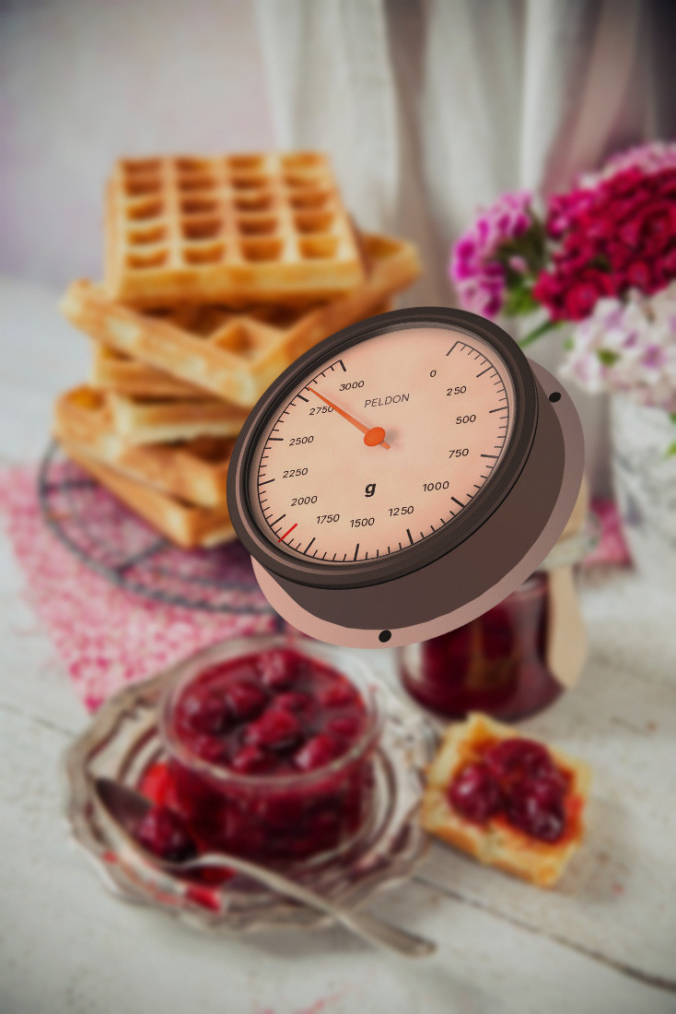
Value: 2800 (g)
